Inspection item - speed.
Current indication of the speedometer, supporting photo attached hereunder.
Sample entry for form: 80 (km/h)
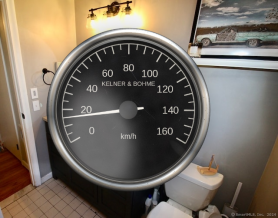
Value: 15 (km/h)
